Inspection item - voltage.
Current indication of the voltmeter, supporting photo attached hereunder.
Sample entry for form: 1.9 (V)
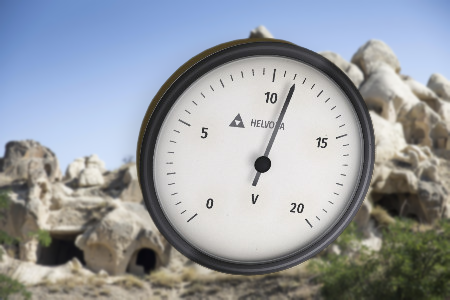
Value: 11 (V)
